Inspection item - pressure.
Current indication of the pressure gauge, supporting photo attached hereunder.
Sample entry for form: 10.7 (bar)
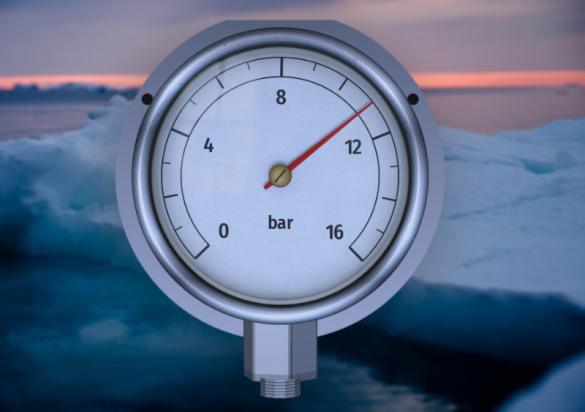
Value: 11 (bar)
